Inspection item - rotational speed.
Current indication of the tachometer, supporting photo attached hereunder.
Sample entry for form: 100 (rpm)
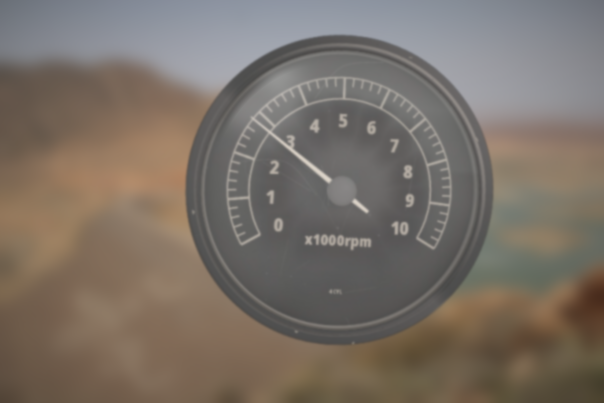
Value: 2800 (rpm)
